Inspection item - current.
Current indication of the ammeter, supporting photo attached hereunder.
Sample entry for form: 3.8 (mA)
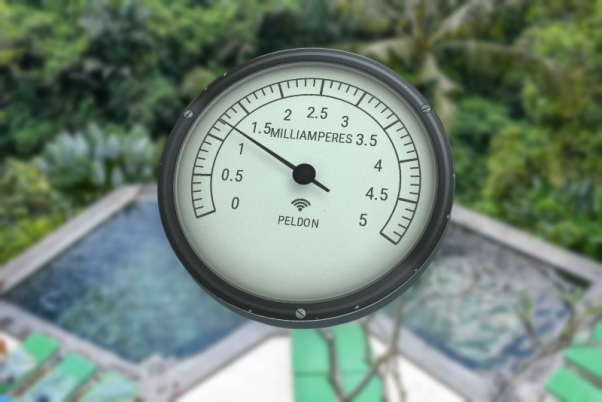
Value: 1.2 (mA)
